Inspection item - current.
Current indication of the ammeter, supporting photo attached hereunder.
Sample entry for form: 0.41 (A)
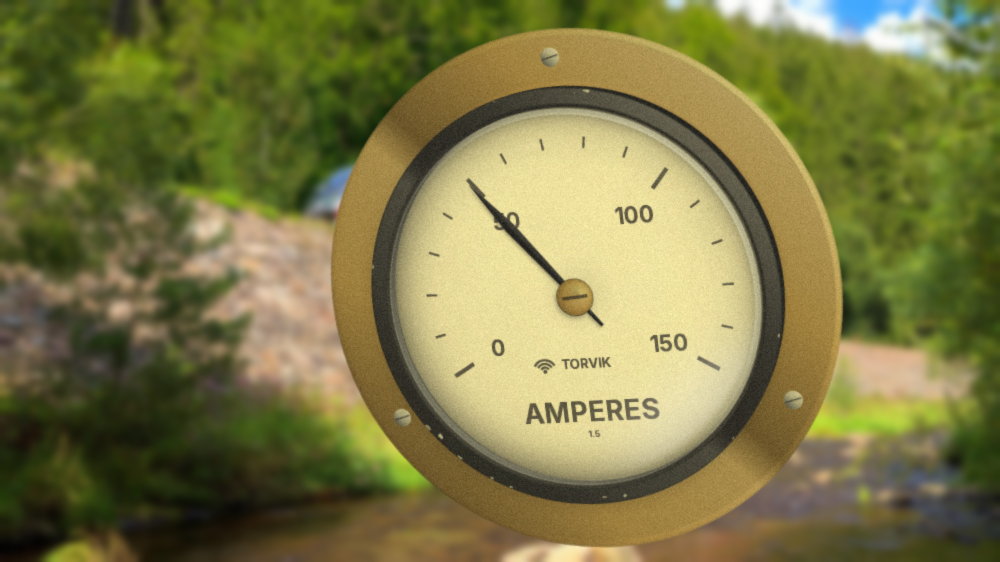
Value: 50 (A)
